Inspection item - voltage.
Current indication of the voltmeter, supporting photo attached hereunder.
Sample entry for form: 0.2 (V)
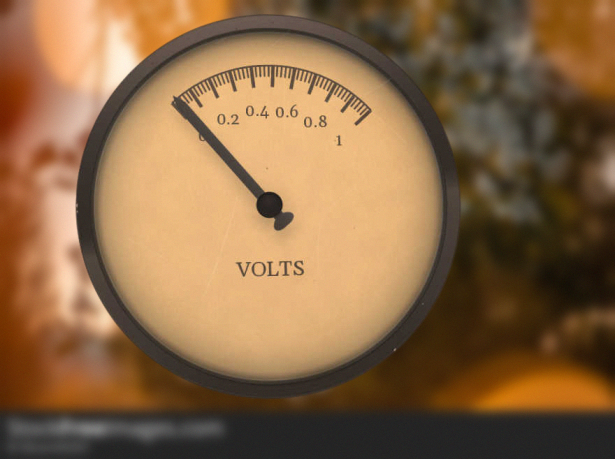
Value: 0.02 (V)
